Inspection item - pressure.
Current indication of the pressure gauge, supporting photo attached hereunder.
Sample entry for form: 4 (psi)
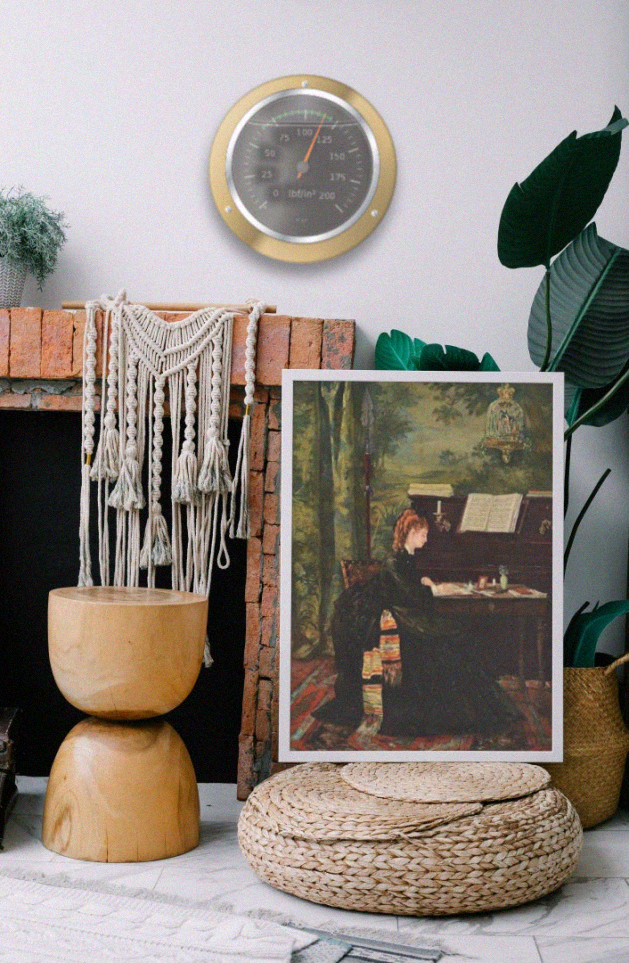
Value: 115 (psi)
